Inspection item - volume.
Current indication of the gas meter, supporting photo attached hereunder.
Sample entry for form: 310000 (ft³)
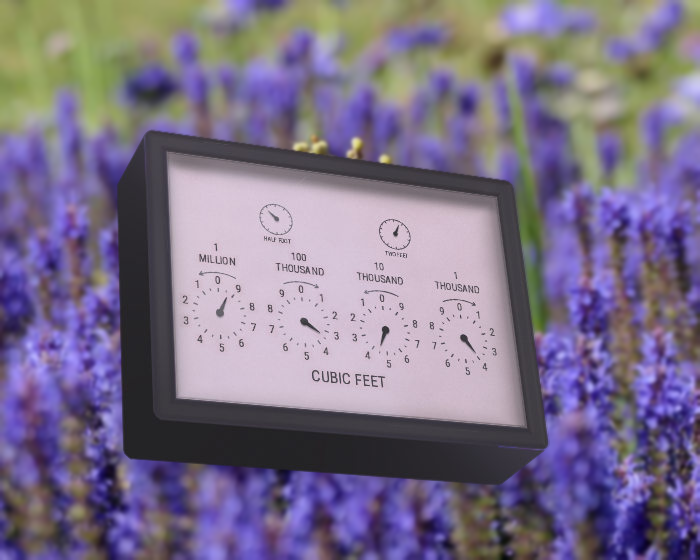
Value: 934400 (ft³)
